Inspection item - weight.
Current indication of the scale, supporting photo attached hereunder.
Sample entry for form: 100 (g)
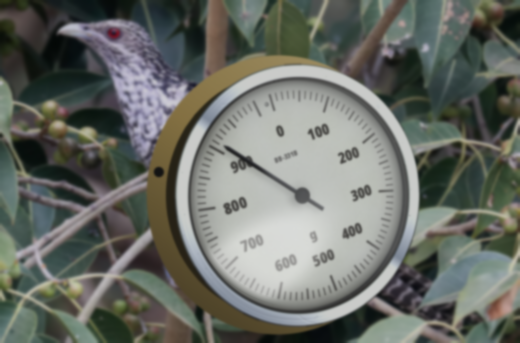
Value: 910 (g)
